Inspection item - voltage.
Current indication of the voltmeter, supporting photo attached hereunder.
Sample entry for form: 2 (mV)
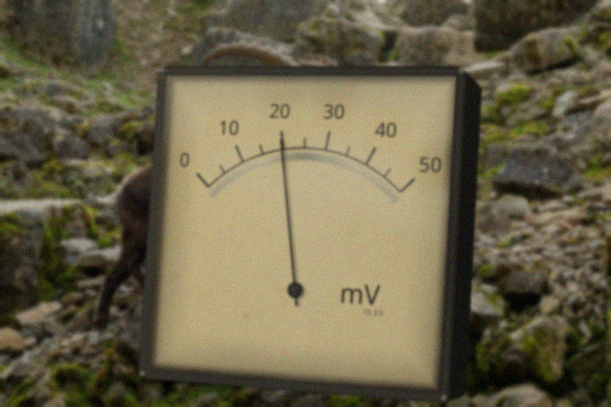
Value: 20 (mV)
